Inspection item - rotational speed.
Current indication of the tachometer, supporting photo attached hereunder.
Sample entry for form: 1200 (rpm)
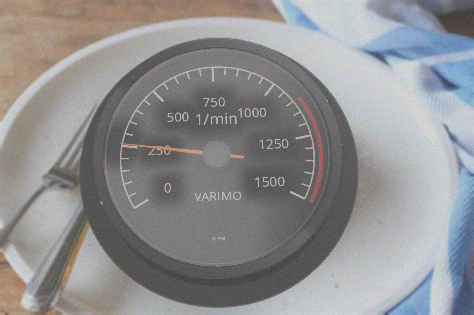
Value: 250 (rpm)
